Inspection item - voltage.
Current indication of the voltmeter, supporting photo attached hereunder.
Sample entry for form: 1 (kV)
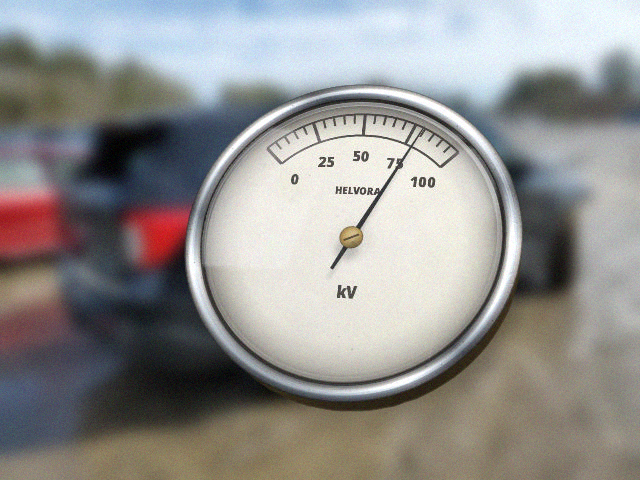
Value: 80 (kV)
